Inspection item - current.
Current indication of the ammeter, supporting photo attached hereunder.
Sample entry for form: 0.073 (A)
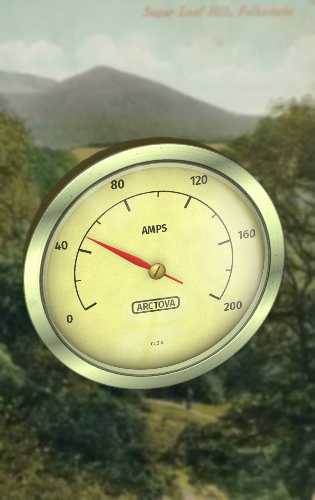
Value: 50 (A)
